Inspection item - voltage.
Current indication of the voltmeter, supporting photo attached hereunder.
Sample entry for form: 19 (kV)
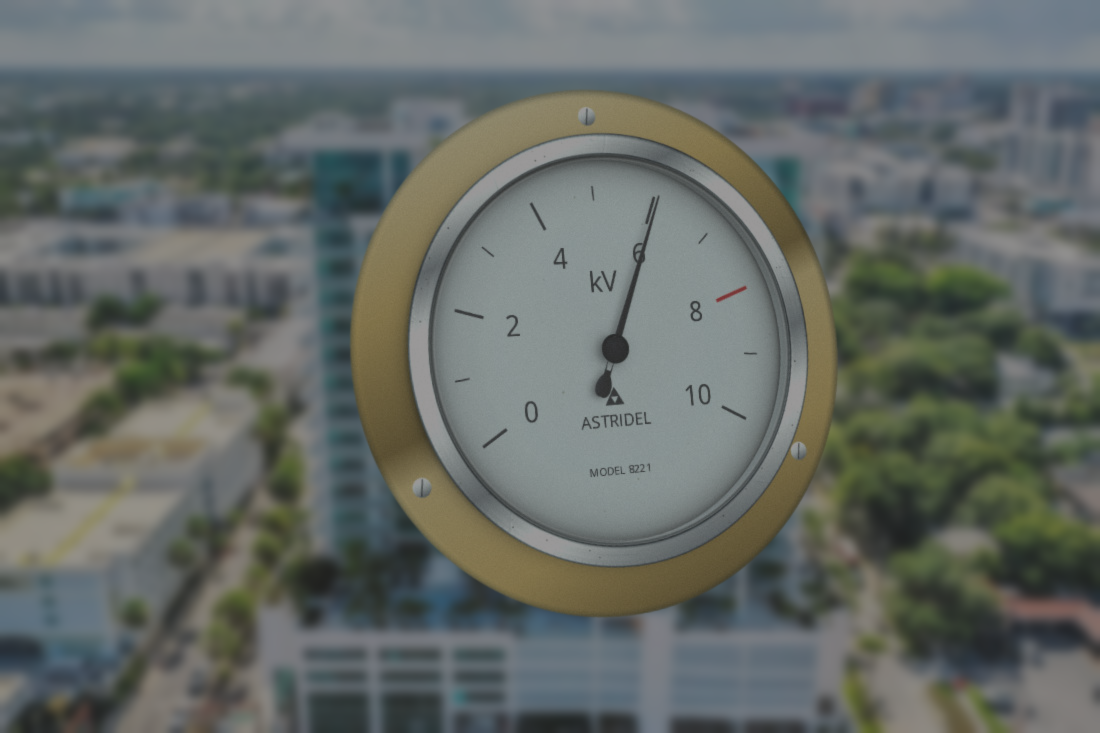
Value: 6 (kV)
